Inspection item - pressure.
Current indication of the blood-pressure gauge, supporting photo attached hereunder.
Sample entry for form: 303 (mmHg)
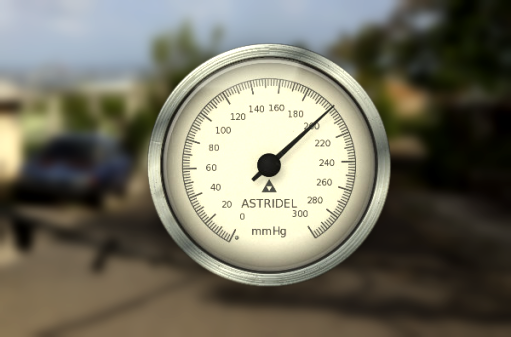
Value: 200 (mmHg)
